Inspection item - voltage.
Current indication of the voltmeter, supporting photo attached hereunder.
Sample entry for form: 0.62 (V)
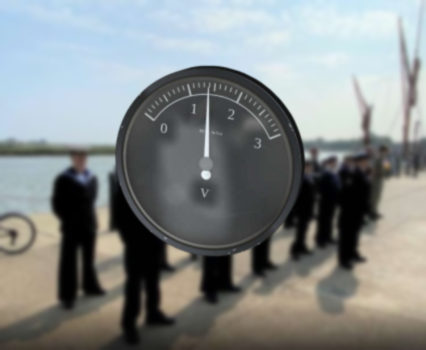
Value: 1.4 (V)
